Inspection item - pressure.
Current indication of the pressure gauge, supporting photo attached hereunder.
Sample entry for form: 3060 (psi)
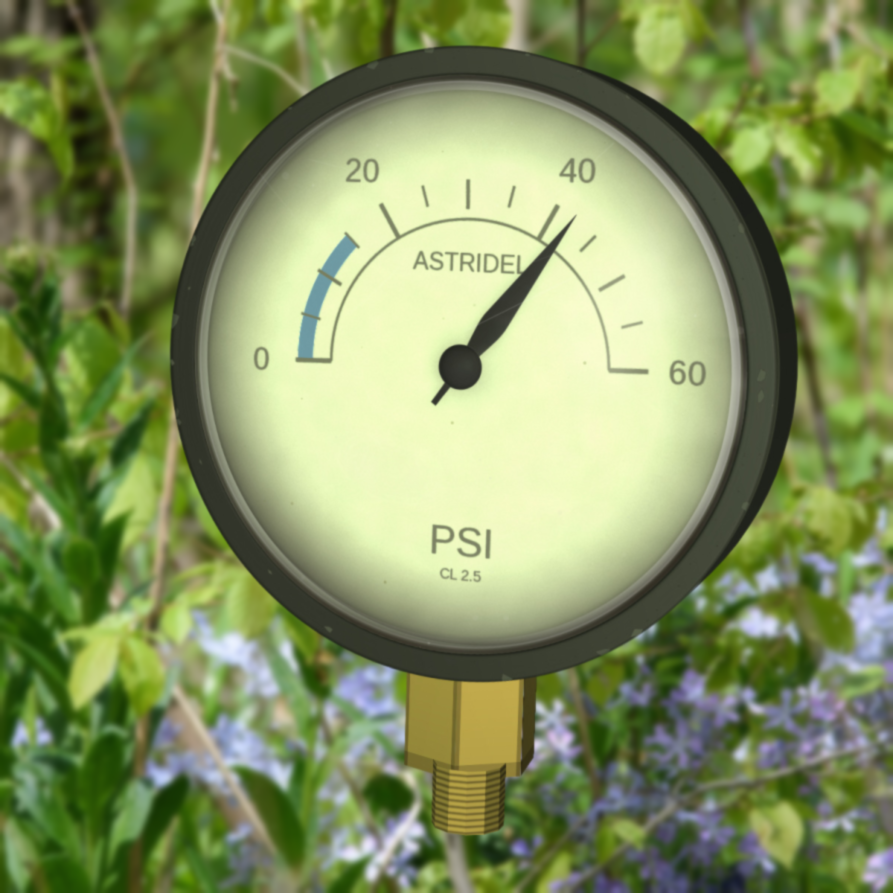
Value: 42.5 (psi)
